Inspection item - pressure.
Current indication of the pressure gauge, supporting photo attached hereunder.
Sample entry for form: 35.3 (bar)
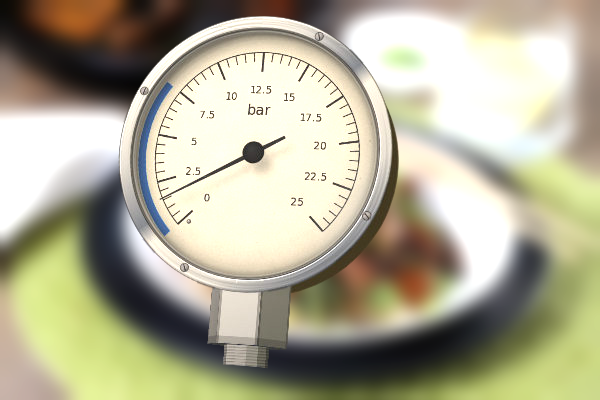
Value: 1.5 (bar)
